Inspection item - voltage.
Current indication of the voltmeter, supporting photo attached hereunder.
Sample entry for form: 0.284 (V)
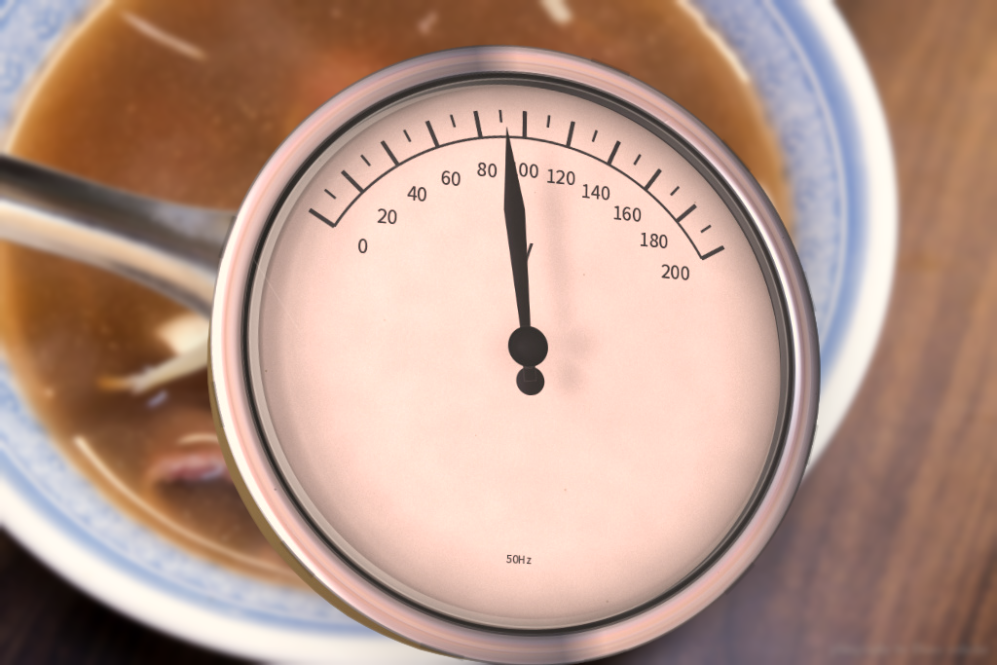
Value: 90 (V)
